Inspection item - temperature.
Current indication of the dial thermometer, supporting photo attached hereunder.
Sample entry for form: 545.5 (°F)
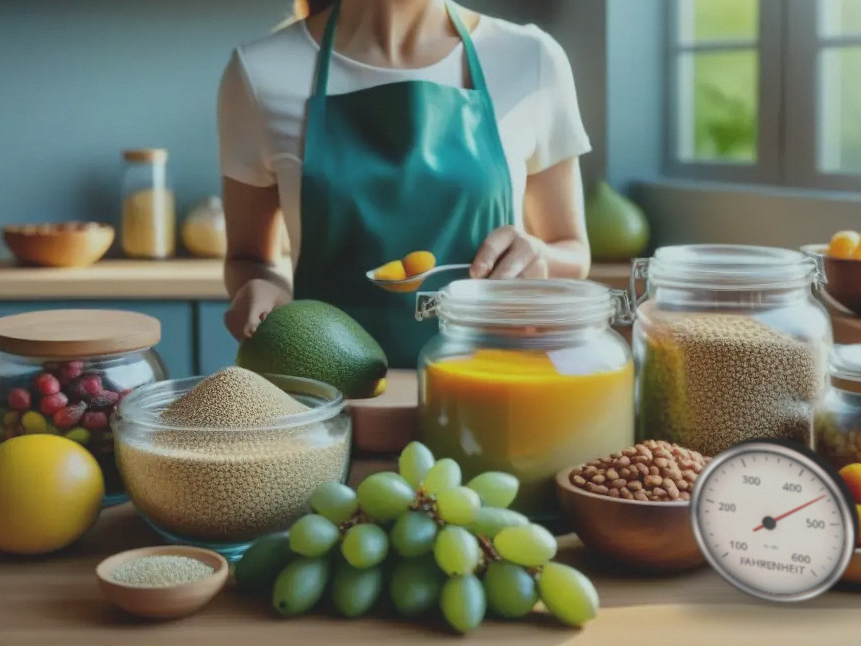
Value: 450 (°F)
